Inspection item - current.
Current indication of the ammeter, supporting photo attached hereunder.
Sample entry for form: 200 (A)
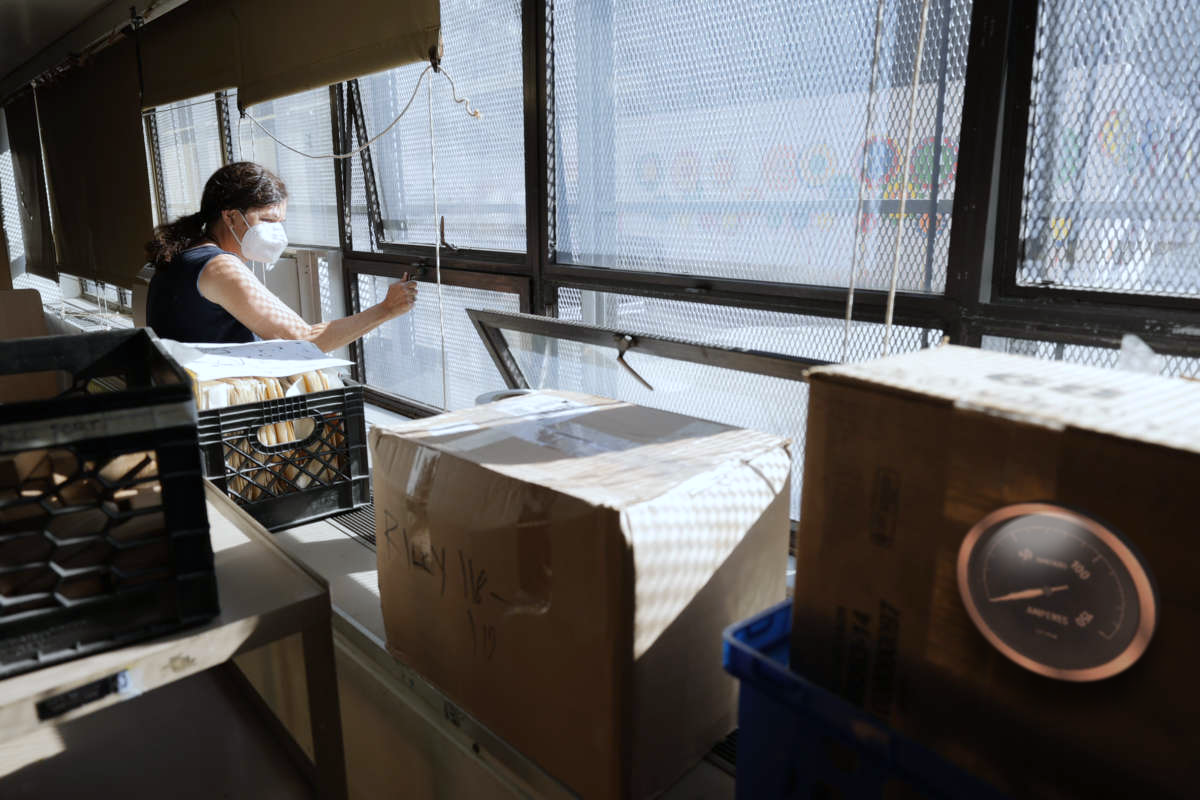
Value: 0 (A)
